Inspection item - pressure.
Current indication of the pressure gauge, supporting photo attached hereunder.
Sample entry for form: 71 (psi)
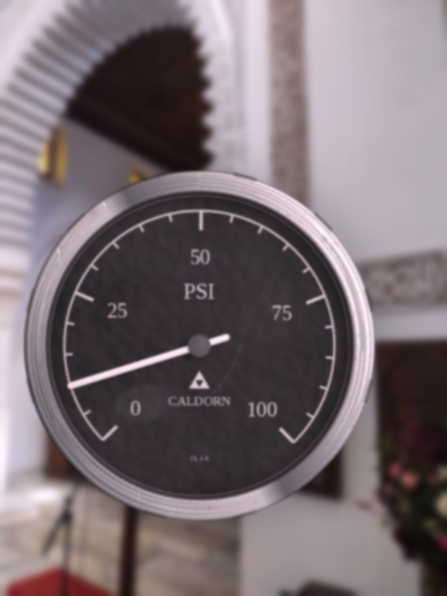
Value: 10 (psi)
